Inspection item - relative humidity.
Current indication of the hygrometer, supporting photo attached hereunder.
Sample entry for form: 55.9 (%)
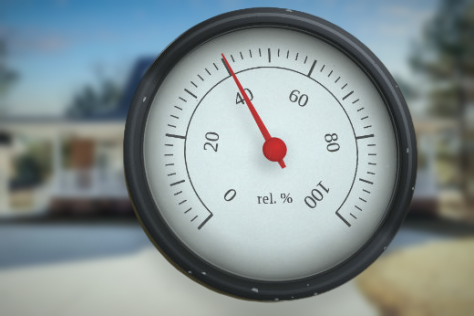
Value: 40 (%)
